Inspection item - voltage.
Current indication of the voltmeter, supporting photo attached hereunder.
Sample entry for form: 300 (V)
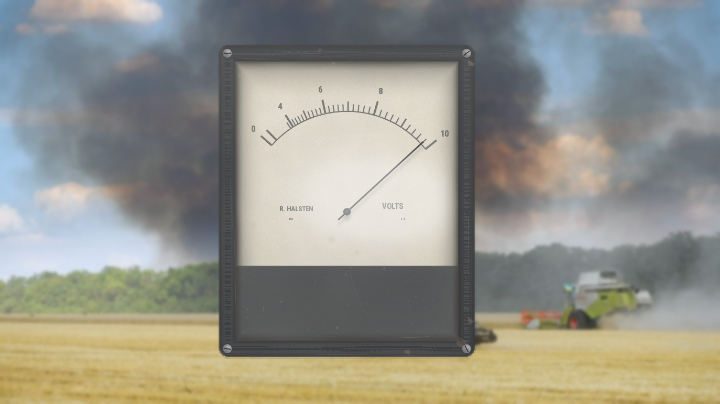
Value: 9.8 (V)
